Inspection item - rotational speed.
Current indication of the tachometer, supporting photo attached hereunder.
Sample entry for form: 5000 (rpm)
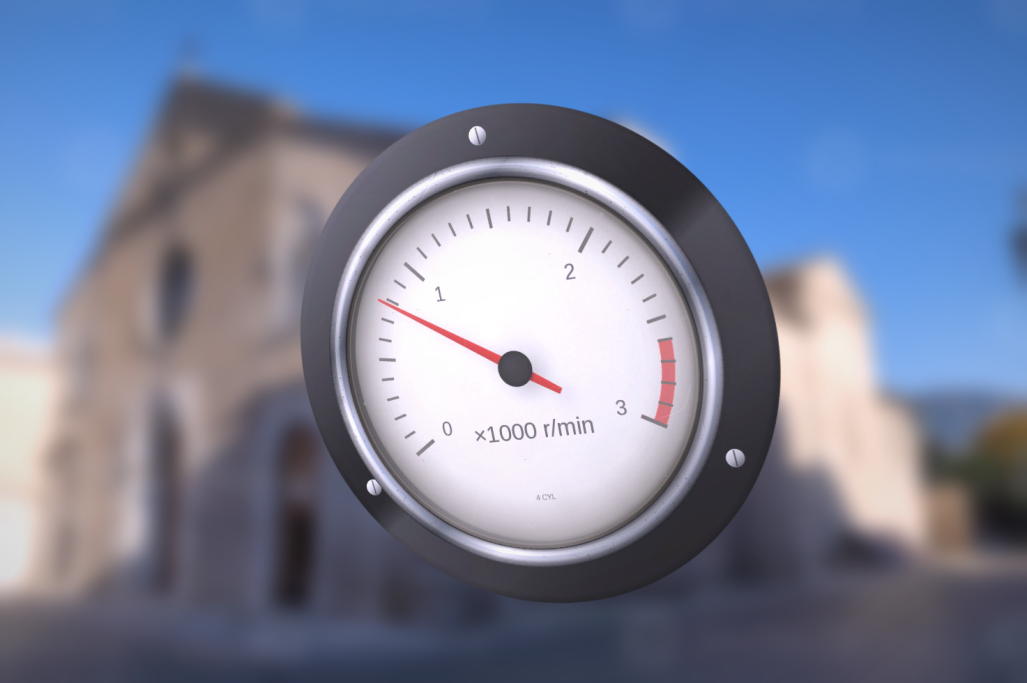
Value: 800 (rpm)
